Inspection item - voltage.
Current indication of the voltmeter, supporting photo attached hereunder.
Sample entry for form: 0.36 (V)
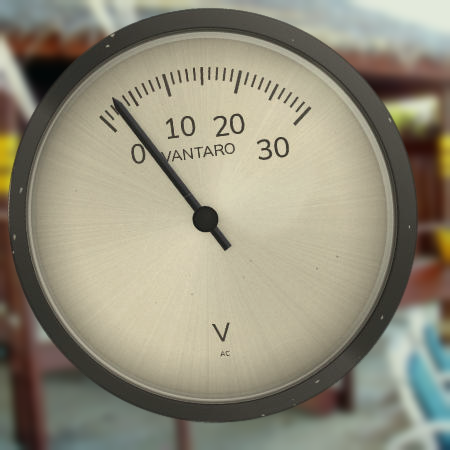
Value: 3 (V)
